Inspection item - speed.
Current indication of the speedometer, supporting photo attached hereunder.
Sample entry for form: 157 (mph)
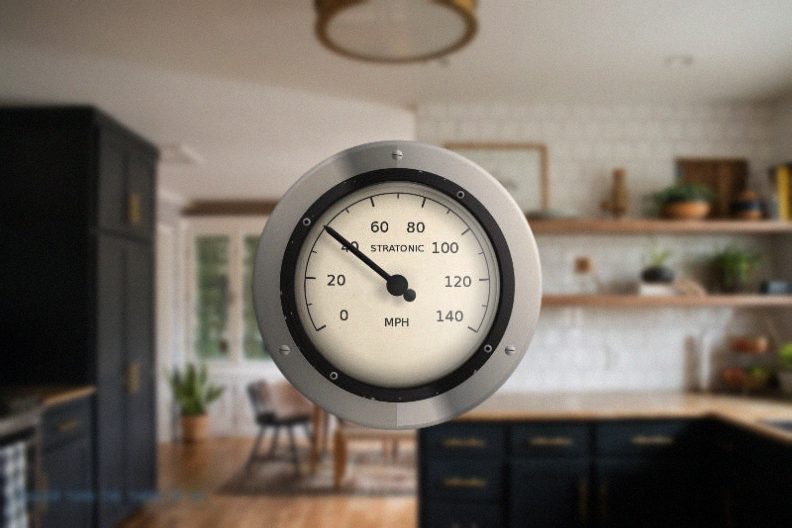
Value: 40 (mph)
